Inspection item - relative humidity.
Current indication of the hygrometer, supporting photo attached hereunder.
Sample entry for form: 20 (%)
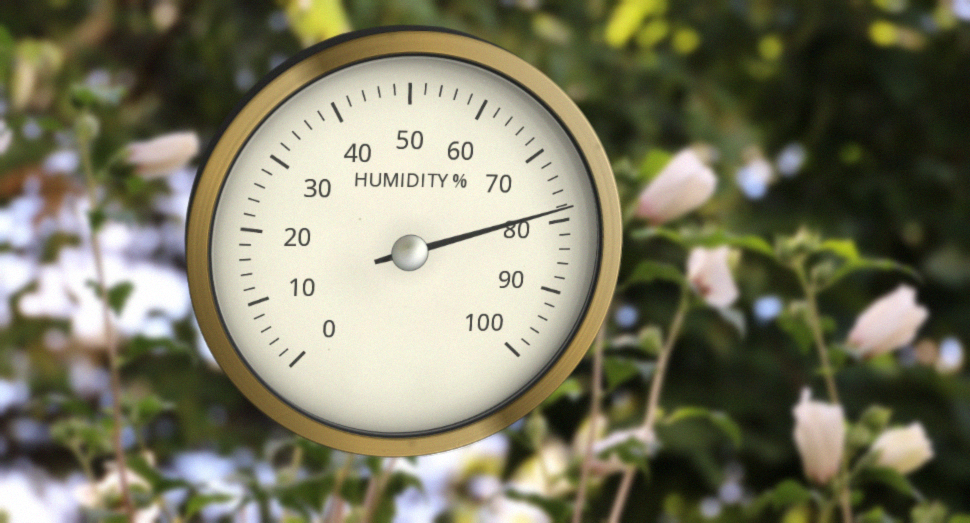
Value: 78 (%)
